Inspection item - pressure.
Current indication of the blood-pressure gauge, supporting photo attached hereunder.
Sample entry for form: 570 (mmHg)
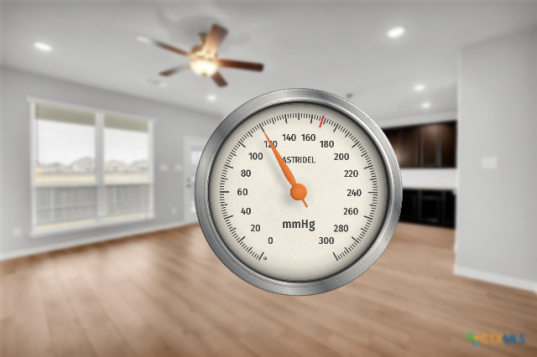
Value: 120 (mmHg)
